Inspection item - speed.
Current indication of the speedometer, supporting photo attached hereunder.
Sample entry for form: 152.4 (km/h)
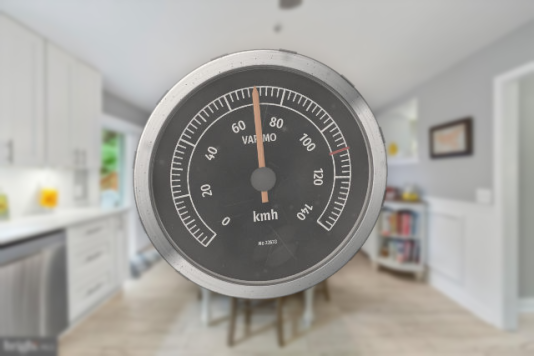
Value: 70 (km/h)
